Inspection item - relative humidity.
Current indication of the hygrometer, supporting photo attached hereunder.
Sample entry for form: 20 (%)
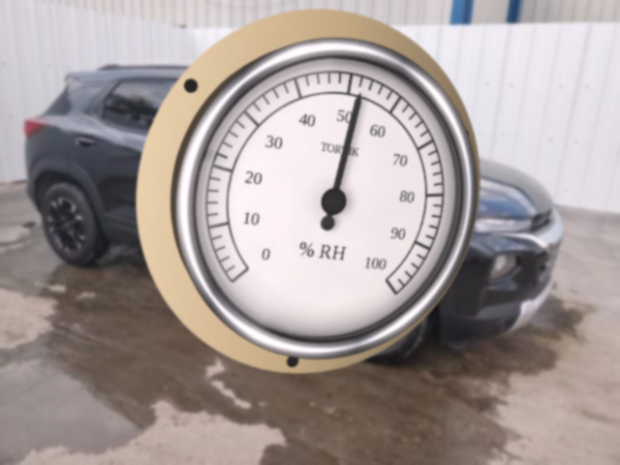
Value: 52 (%)
